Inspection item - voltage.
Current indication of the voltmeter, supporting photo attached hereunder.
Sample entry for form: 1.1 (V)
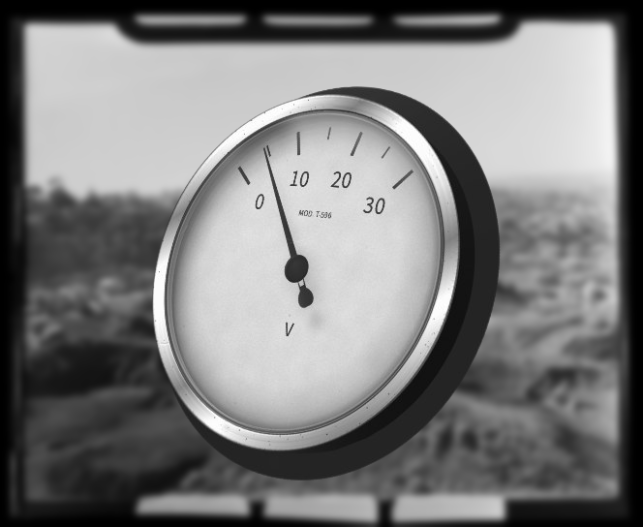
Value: 5 (V)
